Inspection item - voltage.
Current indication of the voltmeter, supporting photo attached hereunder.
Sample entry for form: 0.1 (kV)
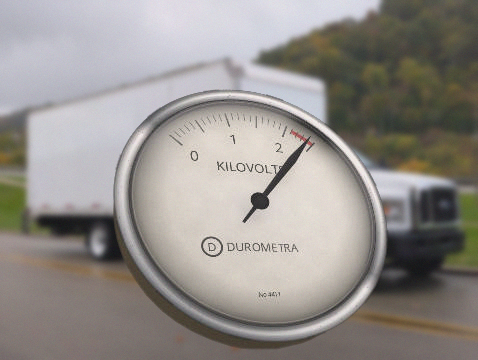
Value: 2.4 (kV)
